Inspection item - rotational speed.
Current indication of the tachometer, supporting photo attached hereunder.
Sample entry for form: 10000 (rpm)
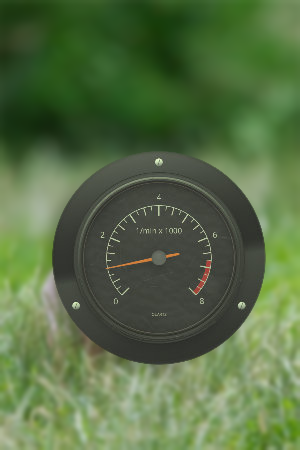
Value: 1000 (rpm)
